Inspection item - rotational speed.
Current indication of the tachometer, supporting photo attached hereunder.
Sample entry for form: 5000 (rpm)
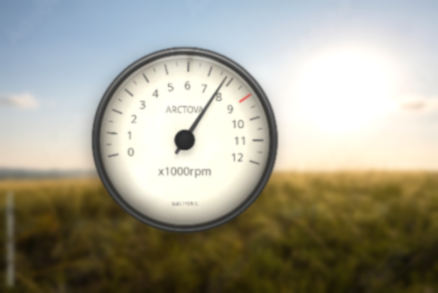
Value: 7750 (rpm)
